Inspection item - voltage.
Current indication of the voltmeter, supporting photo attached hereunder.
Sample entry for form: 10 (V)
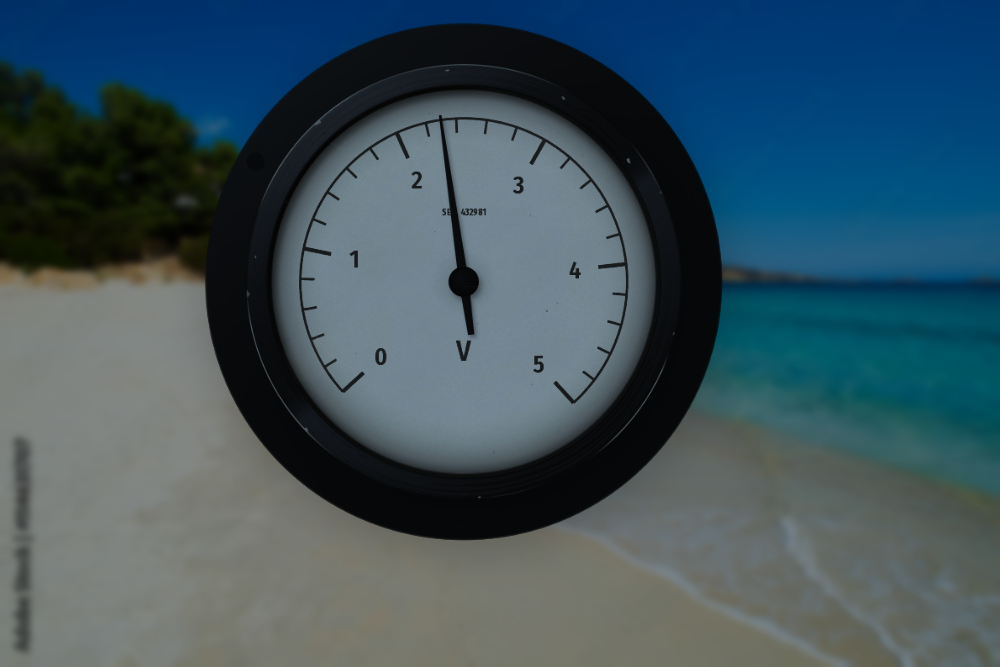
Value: 2.3 (V)
